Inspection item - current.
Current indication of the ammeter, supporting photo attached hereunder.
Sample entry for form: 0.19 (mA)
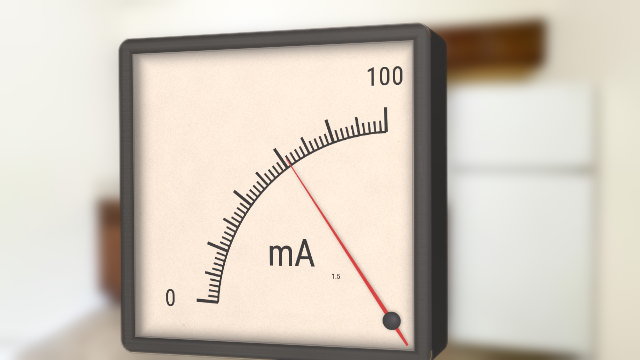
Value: 62 (mA)
